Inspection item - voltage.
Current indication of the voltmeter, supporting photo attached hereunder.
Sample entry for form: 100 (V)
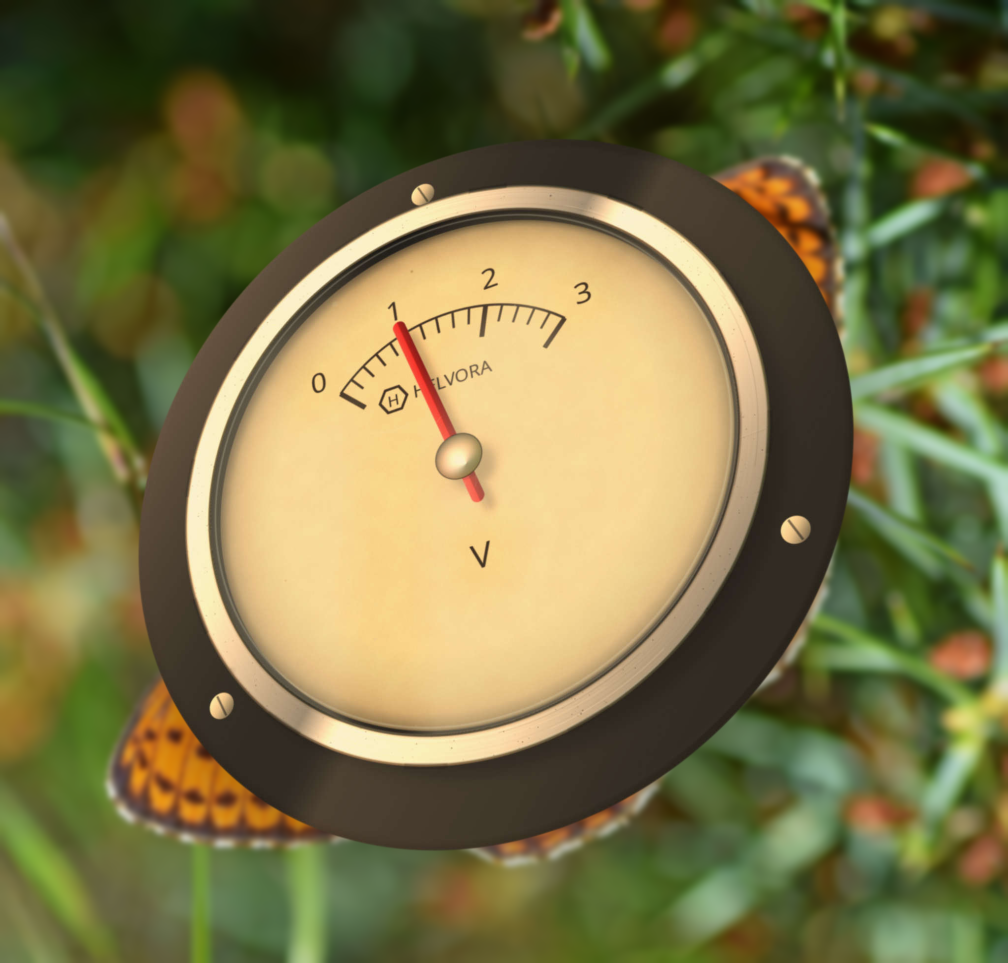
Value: 1 (V)
